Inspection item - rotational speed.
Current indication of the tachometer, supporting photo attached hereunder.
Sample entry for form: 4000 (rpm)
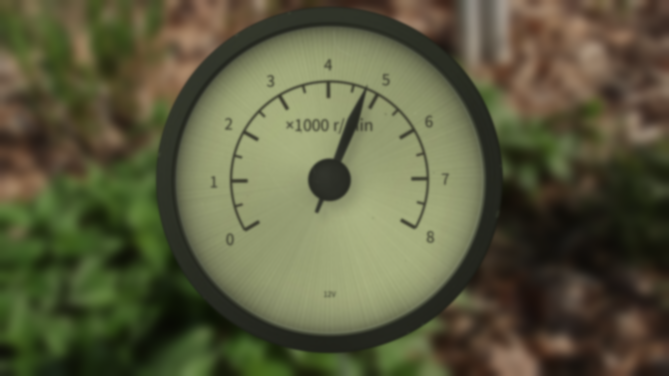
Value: 4750 (rpm)
